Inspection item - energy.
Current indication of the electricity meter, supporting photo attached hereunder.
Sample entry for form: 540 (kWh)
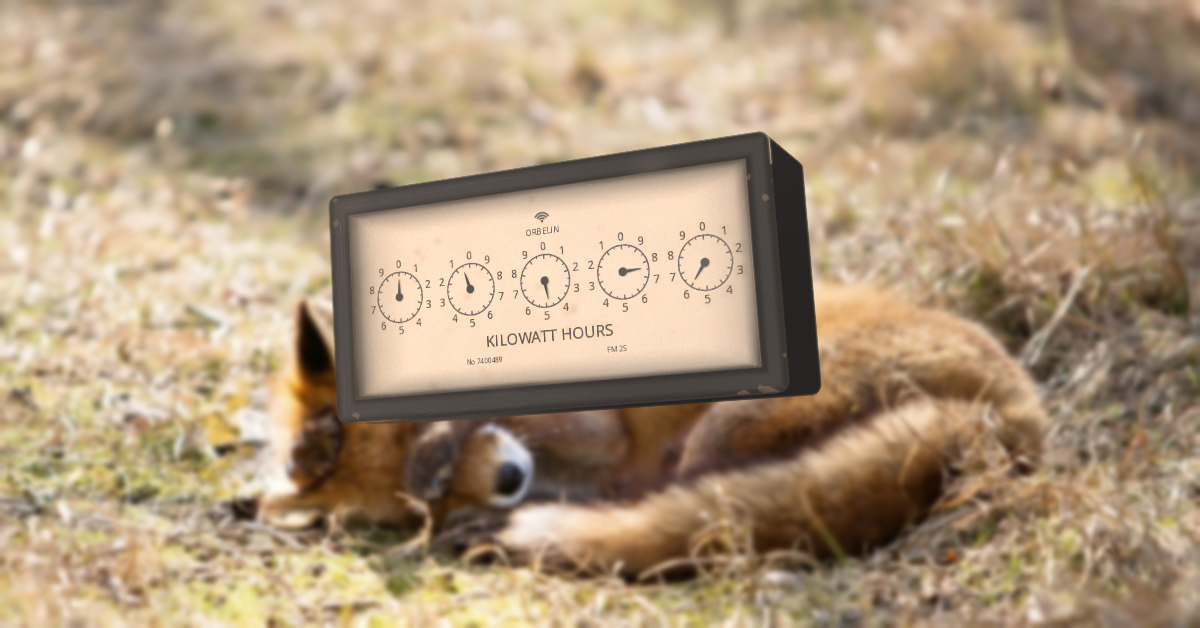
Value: 476 (kWh)
